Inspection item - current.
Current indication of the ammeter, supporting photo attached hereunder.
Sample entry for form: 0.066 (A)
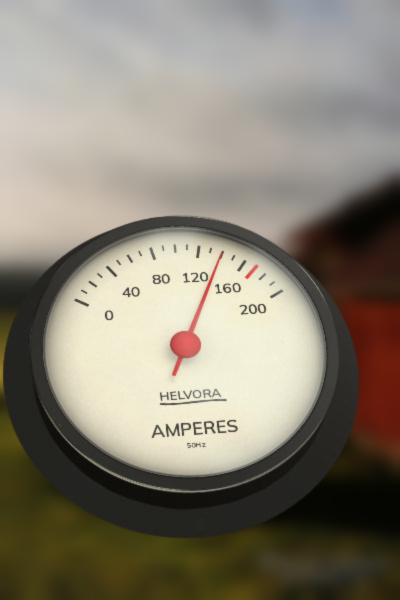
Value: 140 (A)
